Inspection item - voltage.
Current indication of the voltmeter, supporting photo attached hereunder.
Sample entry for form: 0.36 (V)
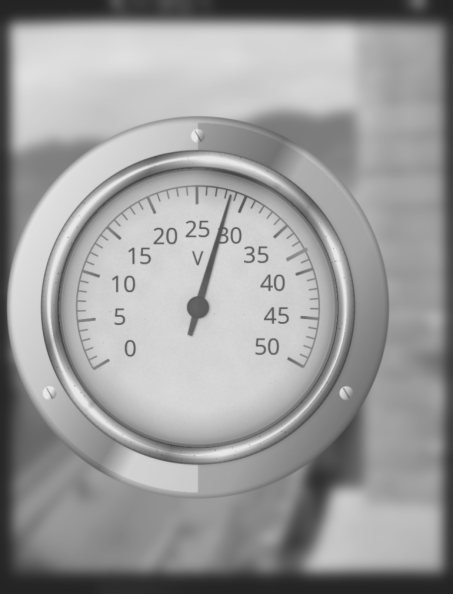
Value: 28.5 (V)
